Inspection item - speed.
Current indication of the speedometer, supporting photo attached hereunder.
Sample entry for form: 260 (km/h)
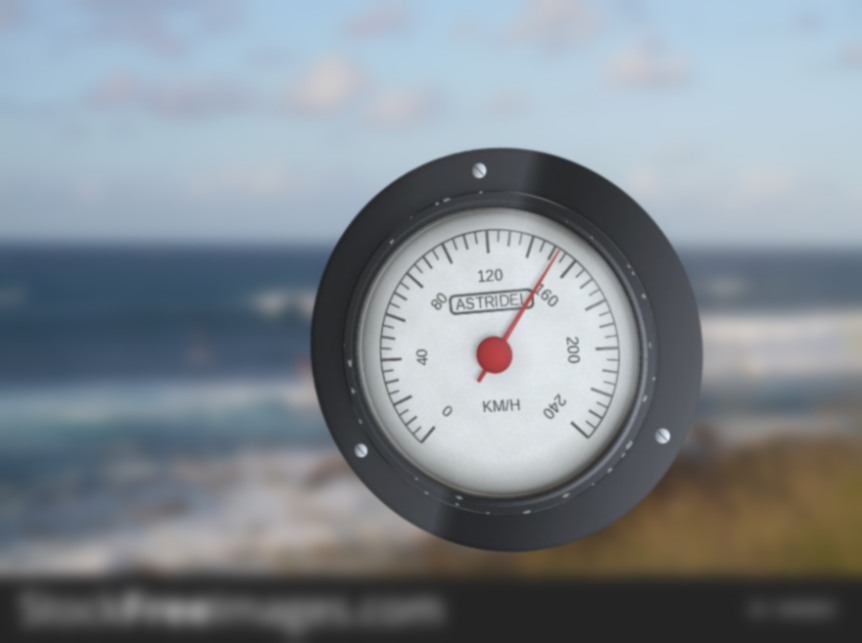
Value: 152.5 (km/h)
